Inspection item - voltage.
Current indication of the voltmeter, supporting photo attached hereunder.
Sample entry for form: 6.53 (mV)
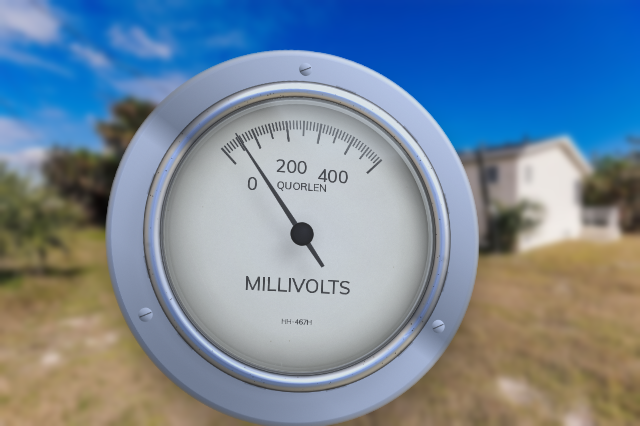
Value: 50 (mV)
